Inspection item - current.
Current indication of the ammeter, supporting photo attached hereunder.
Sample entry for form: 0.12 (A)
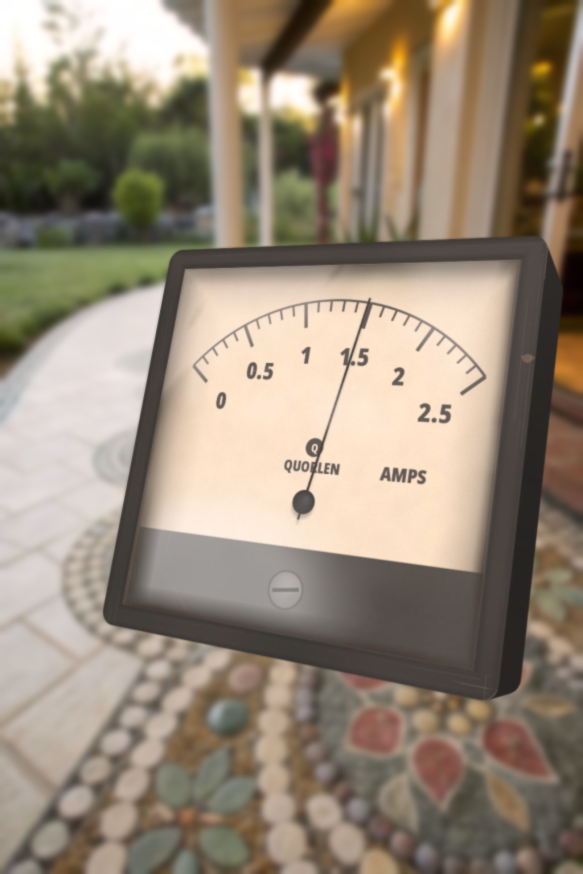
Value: 1.5 (A)
